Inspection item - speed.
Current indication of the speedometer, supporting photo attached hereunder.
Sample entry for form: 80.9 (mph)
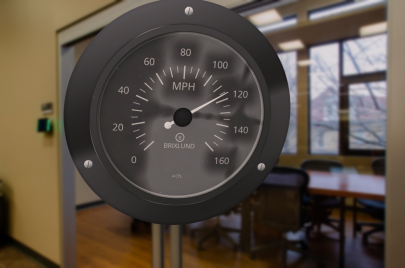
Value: 115 (mph)
